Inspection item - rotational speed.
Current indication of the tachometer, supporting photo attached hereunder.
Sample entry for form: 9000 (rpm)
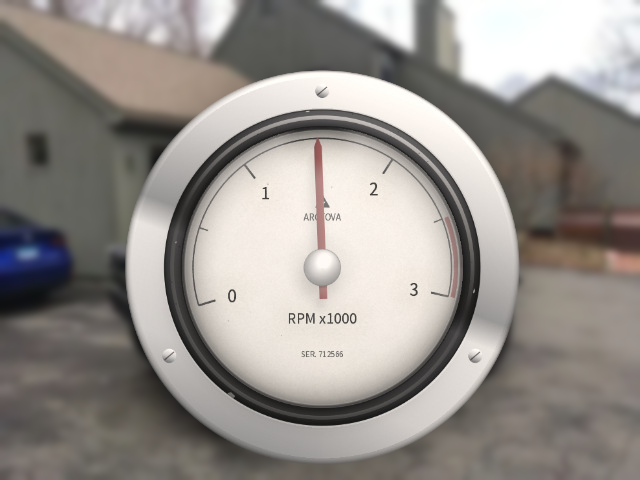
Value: 1500 (rpm)
